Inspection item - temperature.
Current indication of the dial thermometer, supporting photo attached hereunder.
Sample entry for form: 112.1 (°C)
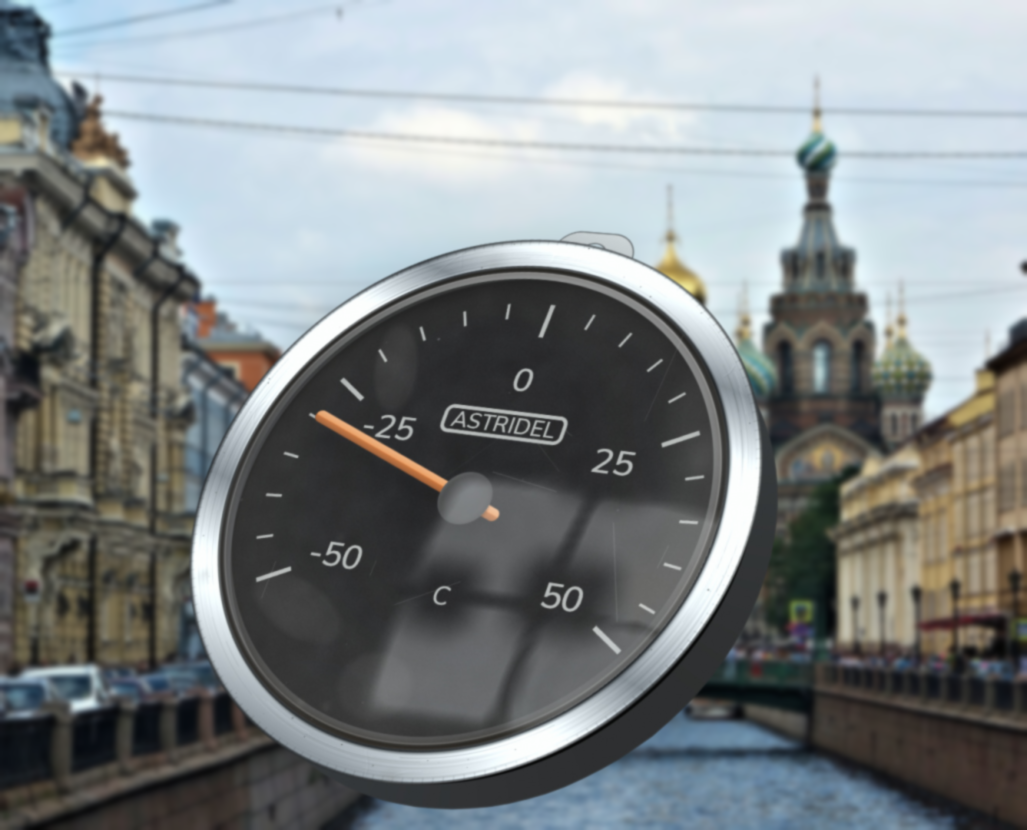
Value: -30 (°C)
